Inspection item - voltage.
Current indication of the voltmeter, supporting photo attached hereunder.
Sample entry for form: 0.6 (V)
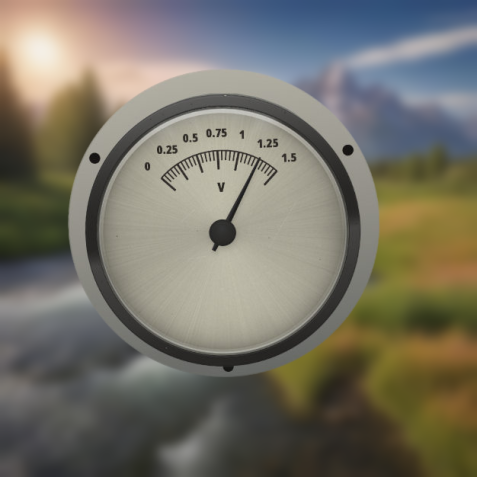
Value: 1.25 (V)
